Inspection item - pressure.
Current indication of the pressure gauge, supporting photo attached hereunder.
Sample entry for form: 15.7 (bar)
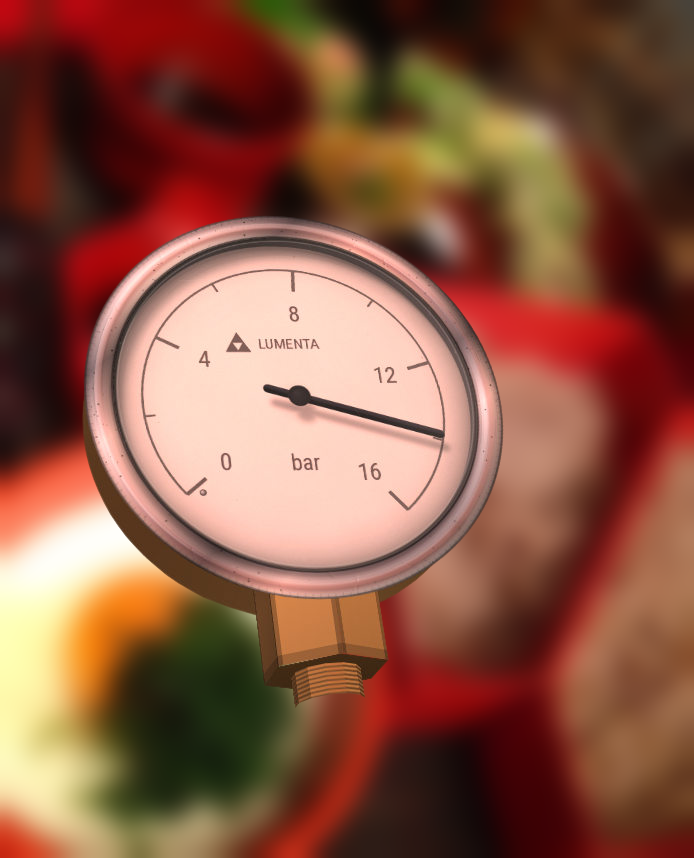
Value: 14 (bar)
